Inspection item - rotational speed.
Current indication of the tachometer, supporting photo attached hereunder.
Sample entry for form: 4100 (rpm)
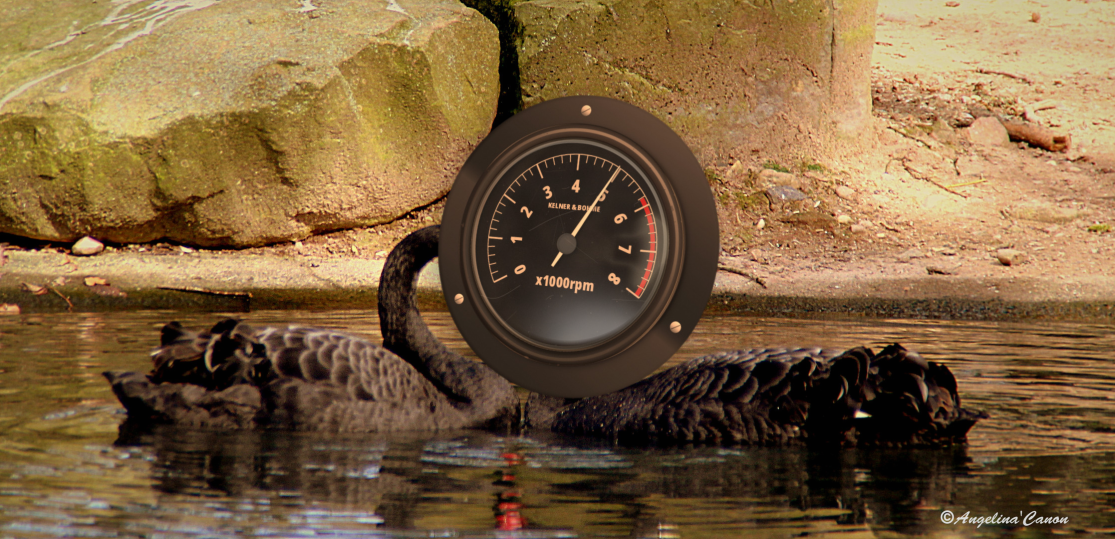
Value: 5000 (rpm)
